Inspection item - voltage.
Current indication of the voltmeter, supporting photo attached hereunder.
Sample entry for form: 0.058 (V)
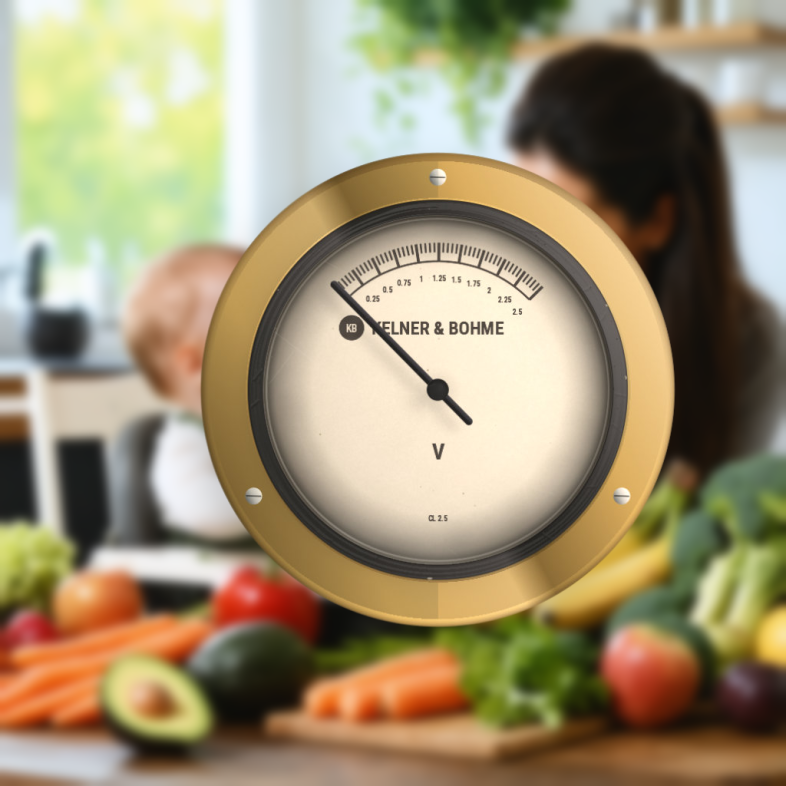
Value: 0 (V)
